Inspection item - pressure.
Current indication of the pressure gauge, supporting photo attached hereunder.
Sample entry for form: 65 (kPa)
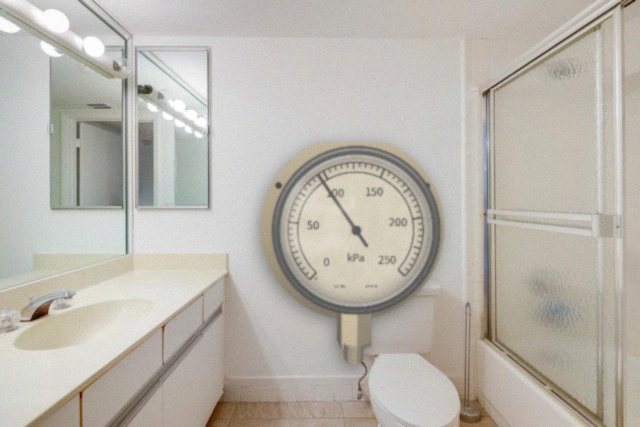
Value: 95 (kPa)
